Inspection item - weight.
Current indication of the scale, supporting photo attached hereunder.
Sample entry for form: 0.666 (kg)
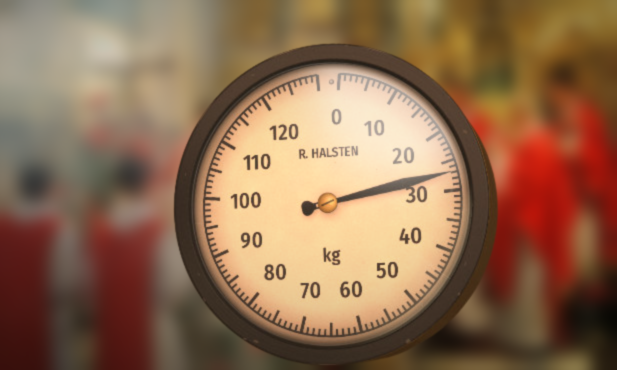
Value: 27 (kg)
